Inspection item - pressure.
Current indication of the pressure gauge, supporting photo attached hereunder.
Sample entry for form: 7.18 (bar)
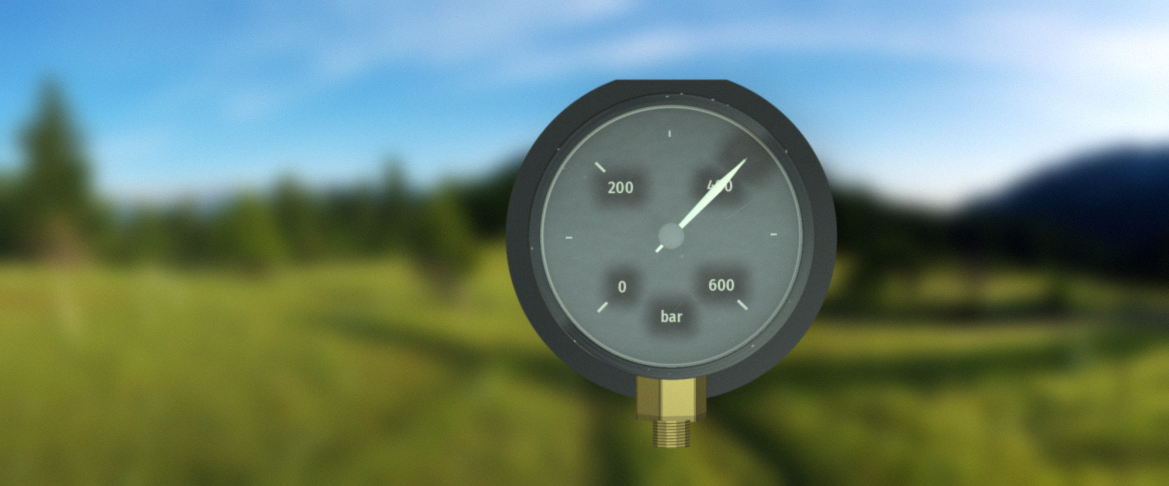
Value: 400 (bar)
